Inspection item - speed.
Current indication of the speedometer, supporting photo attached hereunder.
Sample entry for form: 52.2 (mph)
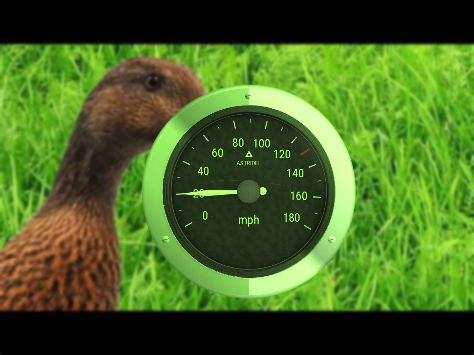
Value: 20 (mph)
